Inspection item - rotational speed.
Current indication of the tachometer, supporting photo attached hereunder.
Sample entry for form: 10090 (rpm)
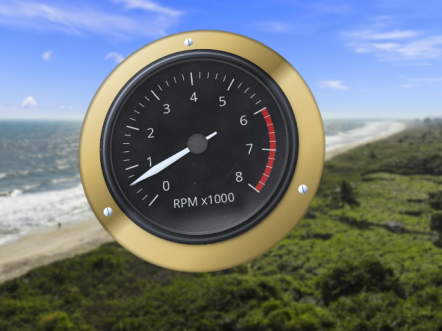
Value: 600 (rpm)
